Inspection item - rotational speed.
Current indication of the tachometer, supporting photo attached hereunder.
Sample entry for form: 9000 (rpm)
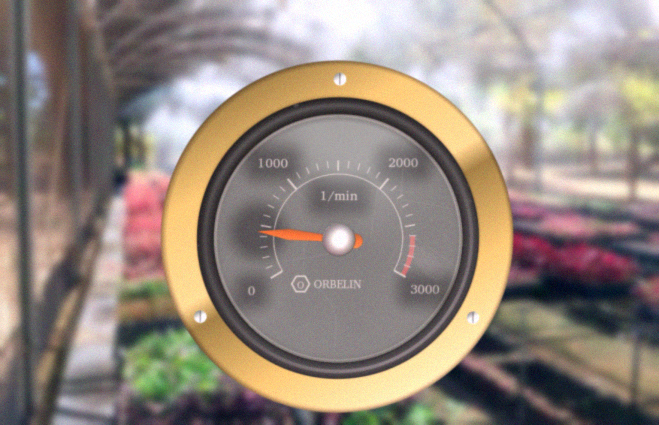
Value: 450 (rpm)
